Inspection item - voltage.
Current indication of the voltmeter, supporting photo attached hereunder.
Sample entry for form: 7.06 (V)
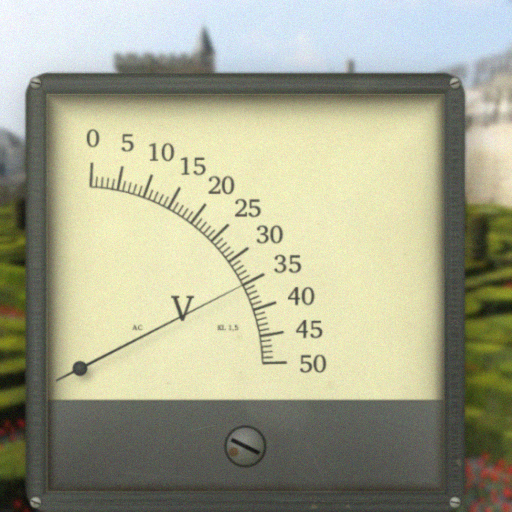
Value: 35 (V)
